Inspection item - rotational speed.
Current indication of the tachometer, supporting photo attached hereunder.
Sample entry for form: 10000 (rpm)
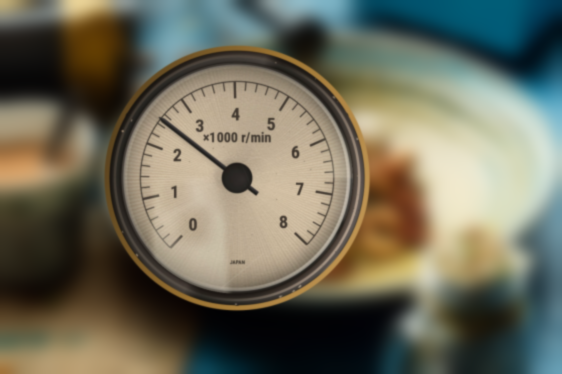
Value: 2500 (rpm)
